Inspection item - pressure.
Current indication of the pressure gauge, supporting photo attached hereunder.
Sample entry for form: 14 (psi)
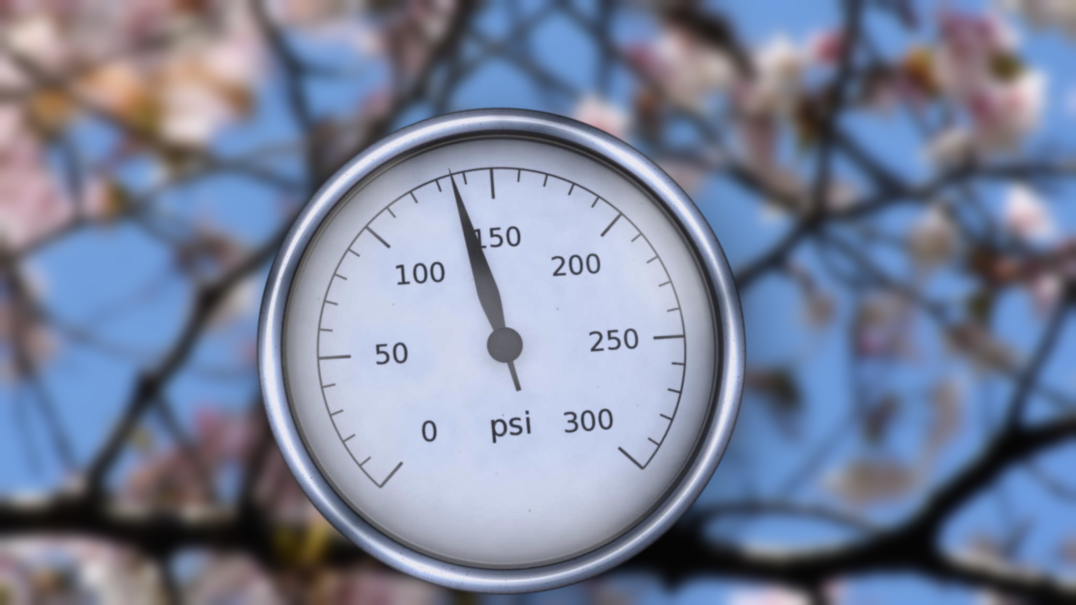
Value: 135 (psi)
